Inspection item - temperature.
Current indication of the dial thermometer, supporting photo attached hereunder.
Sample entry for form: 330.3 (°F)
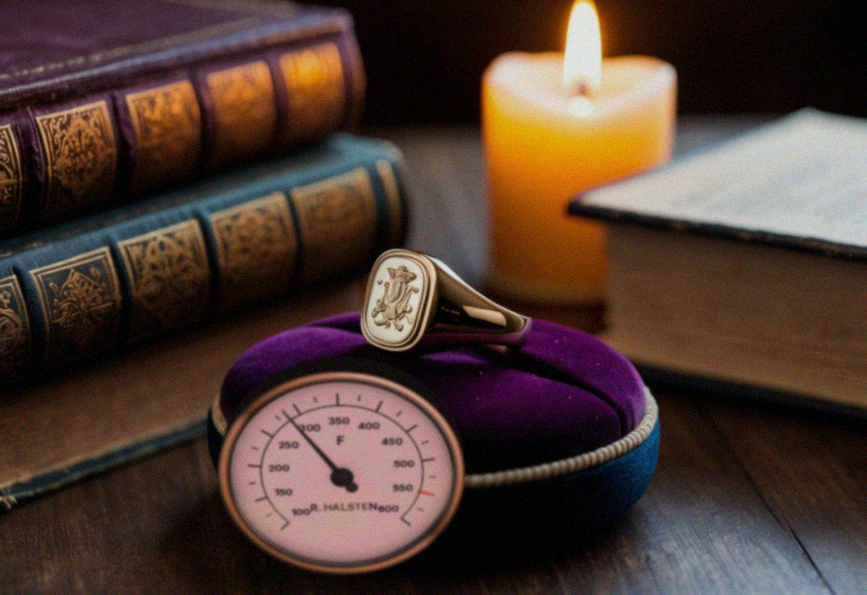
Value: 287.5 (°F)
